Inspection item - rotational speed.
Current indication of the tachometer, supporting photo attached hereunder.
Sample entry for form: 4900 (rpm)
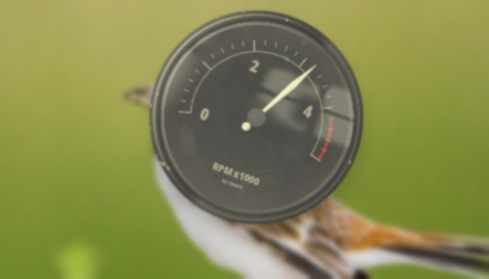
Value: 3200 (rpm)
